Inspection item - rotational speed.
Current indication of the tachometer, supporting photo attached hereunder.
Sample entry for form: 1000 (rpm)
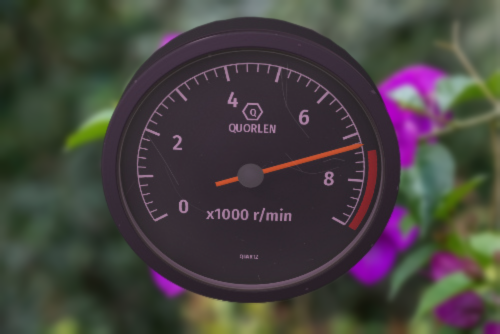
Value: 7200 (rpm)
